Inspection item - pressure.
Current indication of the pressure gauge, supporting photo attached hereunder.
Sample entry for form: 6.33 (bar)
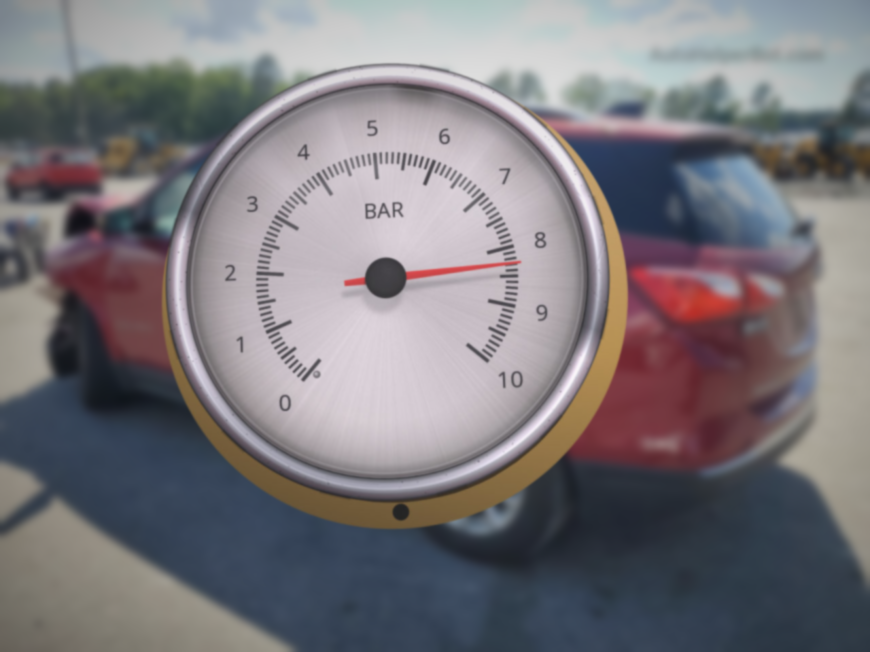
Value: 8.3 (bar)
